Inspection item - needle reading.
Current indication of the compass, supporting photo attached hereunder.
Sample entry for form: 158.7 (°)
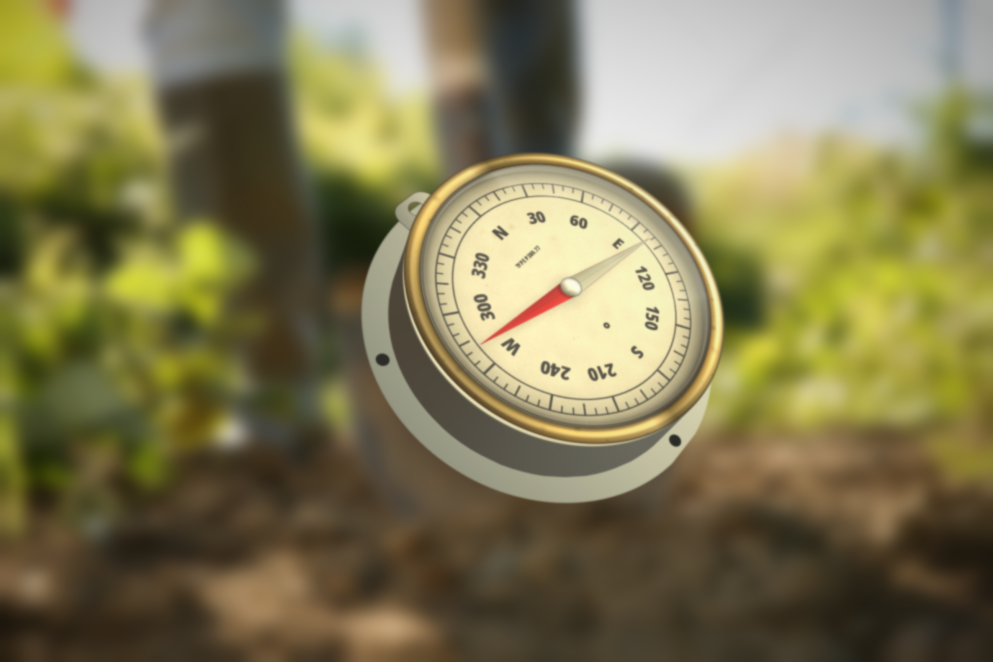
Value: 280 (°)
